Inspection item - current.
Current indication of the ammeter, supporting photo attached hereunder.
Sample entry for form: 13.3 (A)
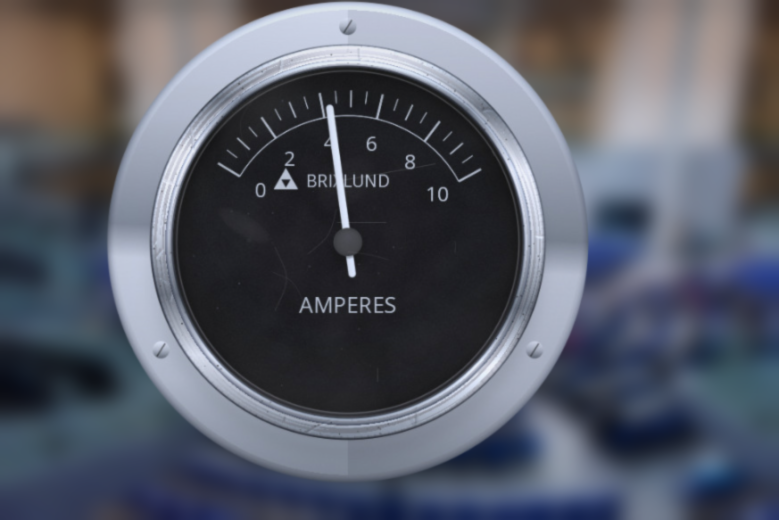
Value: 4.25 (A)
